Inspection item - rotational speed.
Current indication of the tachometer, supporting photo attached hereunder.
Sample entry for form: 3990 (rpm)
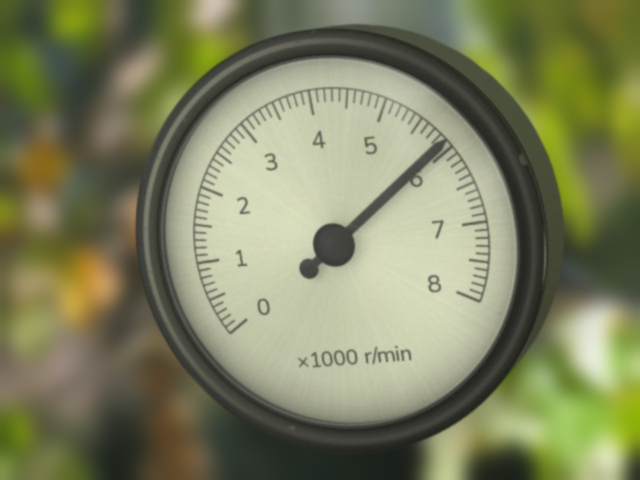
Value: 5900 (rpm)
